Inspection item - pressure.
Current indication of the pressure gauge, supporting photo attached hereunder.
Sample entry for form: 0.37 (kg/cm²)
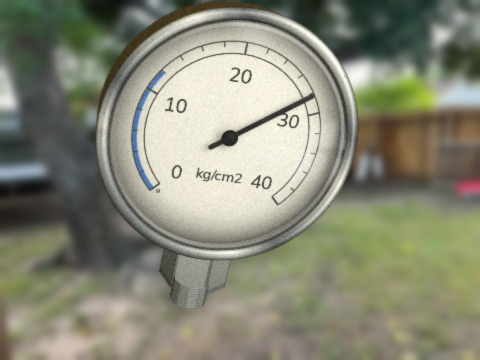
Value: 28 (kg/cm²)
